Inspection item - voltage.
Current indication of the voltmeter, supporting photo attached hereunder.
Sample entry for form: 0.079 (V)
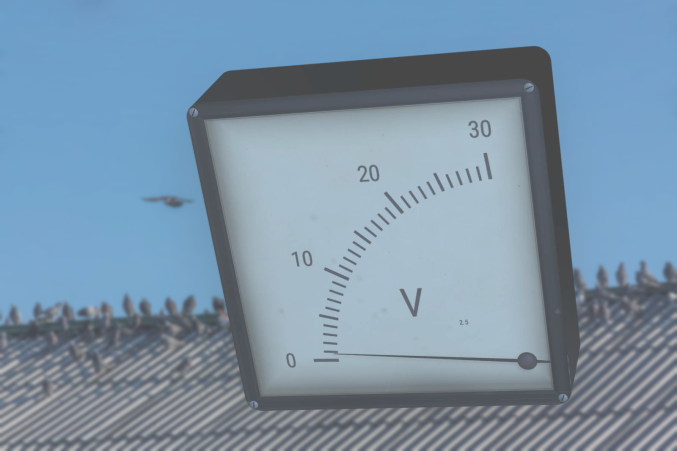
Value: 1 (V)
